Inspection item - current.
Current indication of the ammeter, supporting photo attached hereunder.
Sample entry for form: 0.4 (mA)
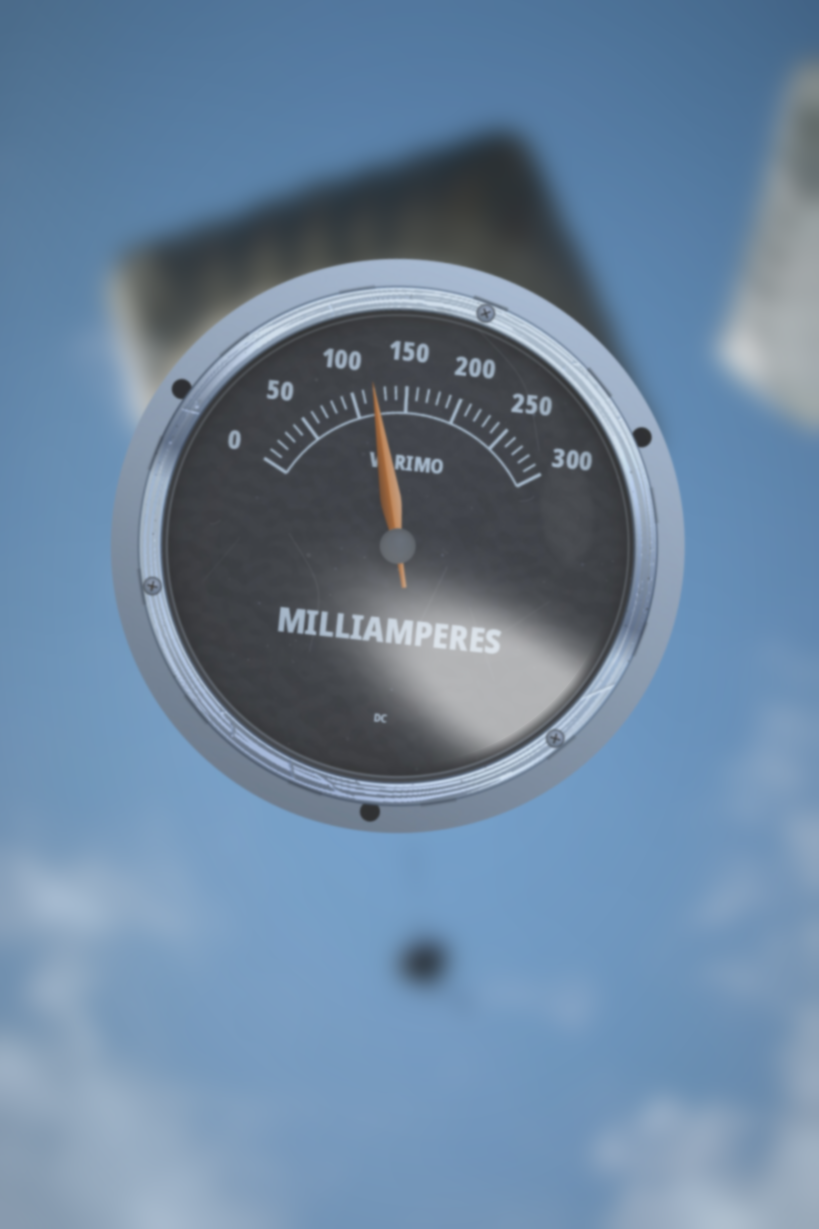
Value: 120 (mA)
